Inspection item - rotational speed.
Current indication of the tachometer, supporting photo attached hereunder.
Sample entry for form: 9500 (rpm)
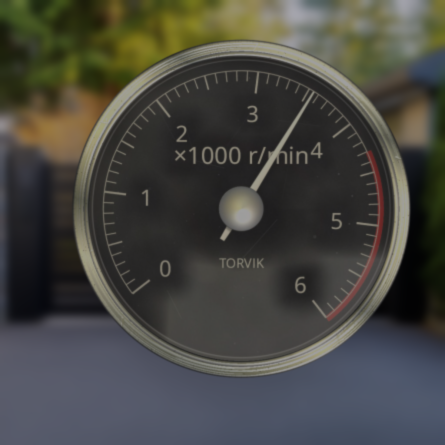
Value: 3550 (rpm)
